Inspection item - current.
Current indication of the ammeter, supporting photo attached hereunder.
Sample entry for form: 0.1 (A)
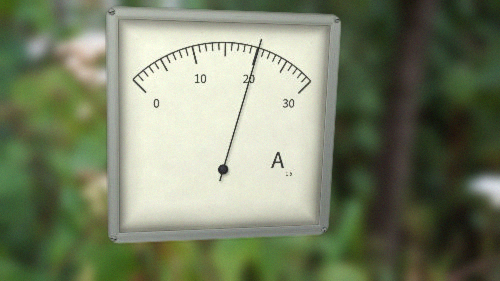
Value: 20 (A)
